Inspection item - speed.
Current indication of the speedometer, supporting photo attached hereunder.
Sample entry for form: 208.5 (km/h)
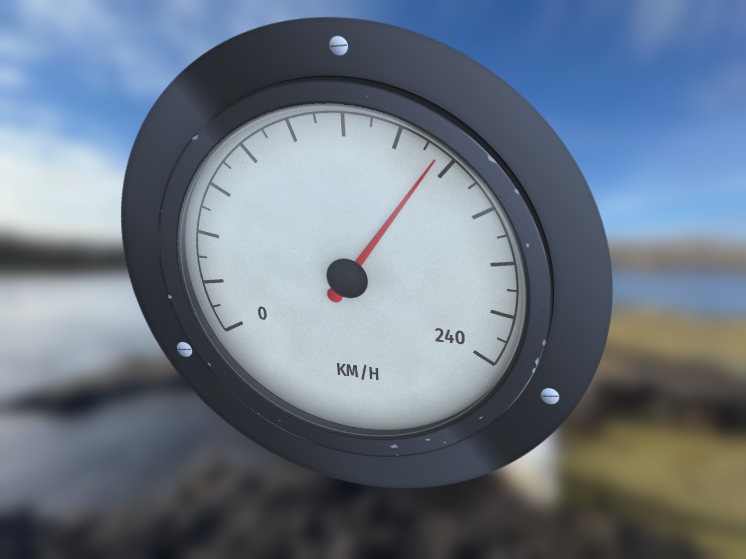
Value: 155 (km/h)
